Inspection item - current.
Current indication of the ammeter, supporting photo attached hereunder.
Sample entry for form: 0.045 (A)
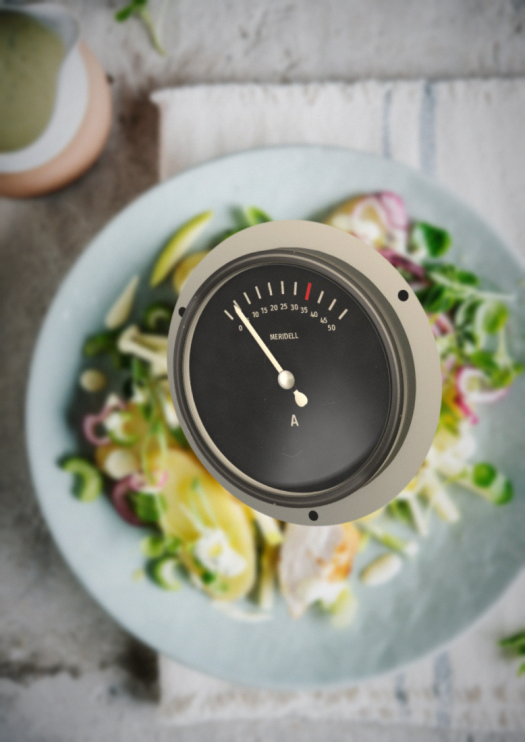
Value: 5 (A)
